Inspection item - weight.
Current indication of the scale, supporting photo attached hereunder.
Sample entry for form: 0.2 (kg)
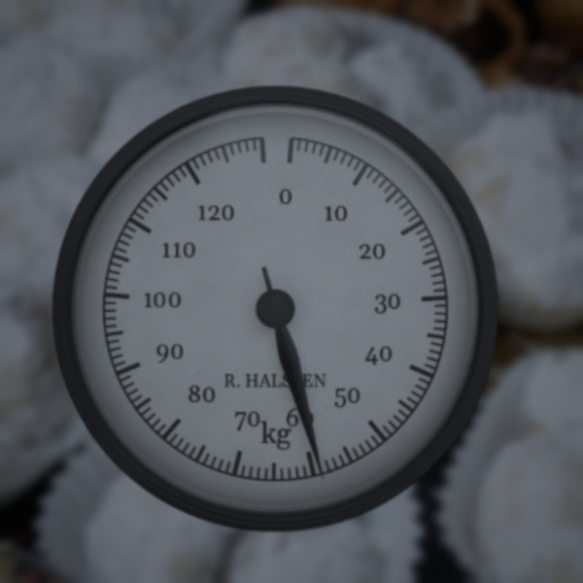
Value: 59 (kg)
